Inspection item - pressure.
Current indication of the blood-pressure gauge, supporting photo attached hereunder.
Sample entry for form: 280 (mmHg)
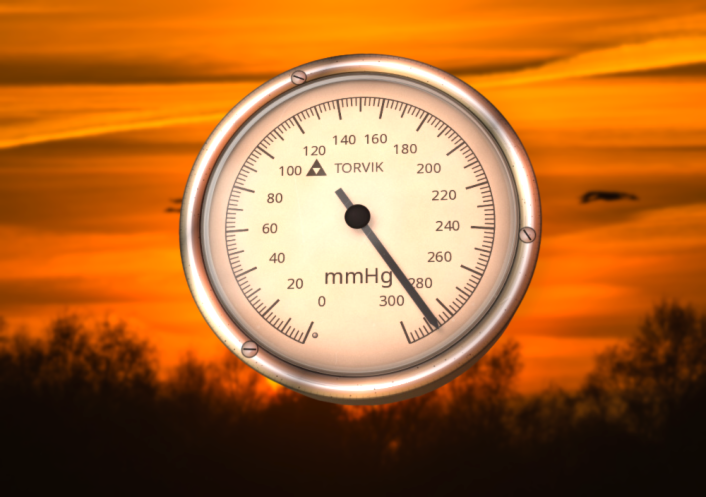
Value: 288 (mmHg)
